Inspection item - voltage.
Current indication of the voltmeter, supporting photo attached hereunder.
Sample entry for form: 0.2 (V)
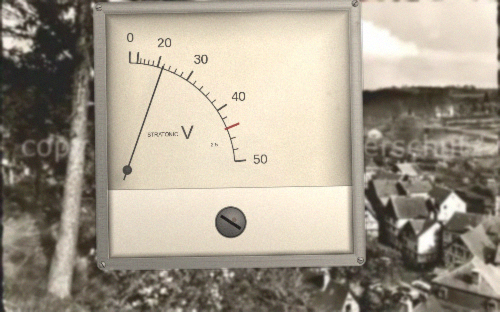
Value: 22 (V)
